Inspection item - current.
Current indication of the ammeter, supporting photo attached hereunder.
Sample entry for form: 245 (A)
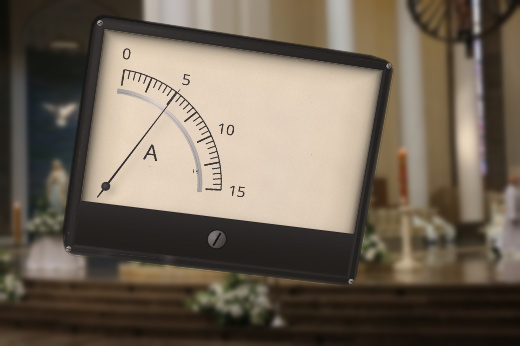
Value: 5 (A)
